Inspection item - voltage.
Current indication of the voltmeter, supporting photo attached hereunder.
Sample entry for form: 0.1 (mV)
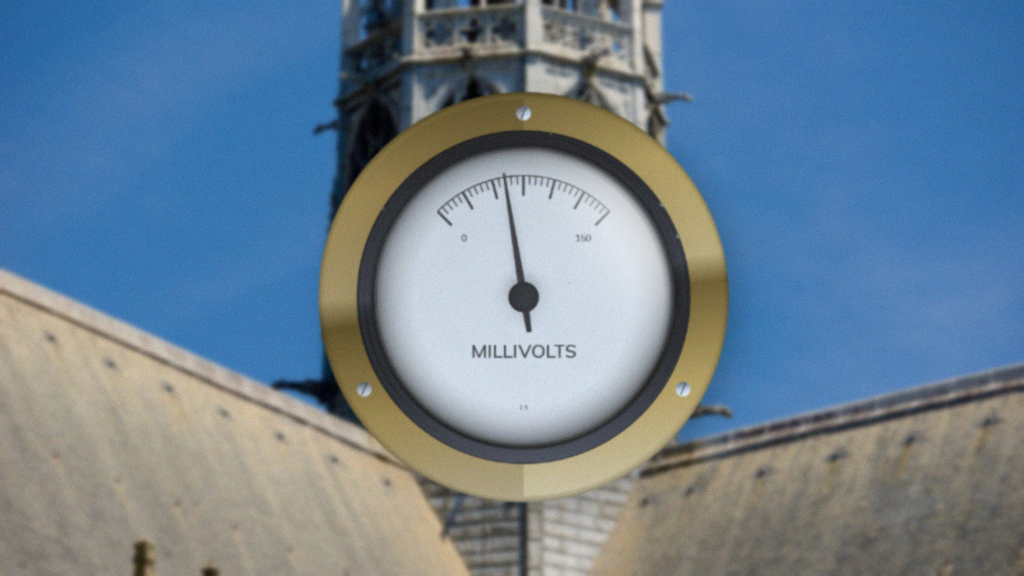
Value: 60 (mV)
